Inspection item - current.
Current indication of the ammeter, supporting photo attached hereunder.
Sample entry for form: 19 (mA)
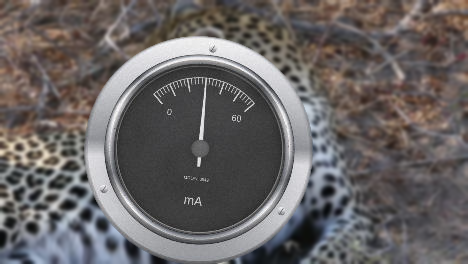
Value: 30 (mA)
